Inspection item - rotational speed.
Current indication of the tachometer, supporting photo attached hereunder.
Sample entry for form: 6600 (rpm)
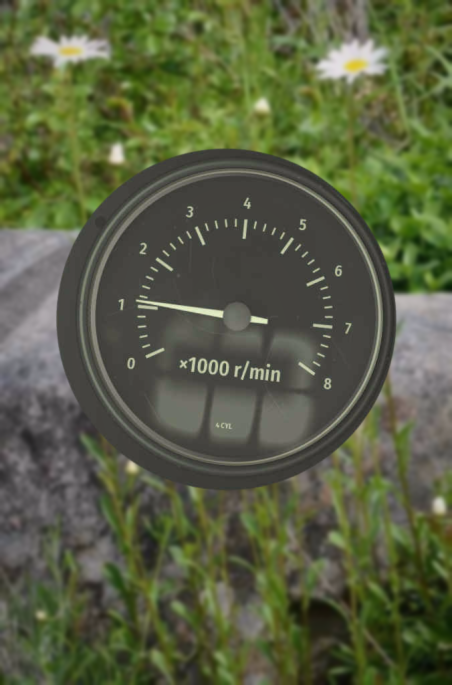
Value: 1100 (rpm)
